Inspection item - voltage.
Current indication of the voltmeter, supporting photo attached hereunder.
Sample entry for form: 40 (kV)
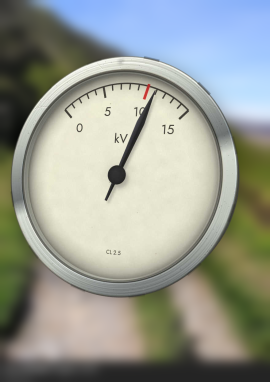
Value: 11 (kV)
